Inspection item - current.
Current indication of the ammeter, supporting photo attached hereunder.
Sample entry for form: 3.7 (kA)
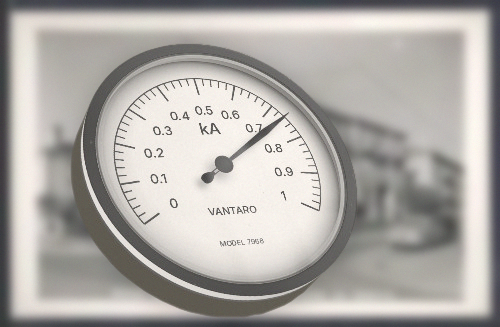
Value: 0.74 (kA)
